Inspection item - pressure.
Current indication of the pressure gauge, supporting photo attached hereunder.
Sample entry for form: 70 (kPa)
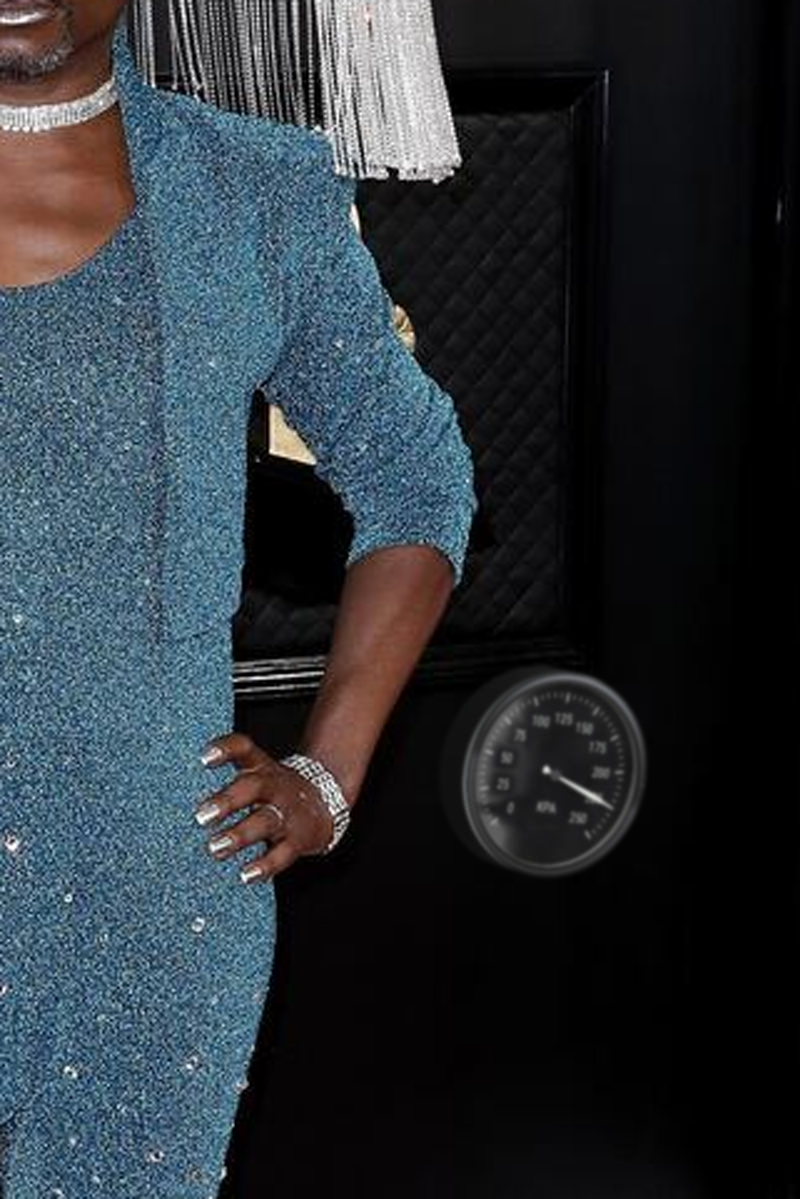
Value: 225 (kPa)
